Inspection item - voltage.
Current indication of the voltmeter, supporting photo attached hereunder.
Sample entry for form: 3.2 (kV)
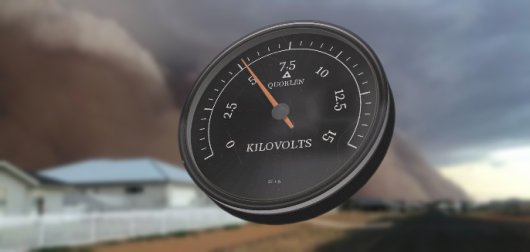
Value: 5.25 (kV)
